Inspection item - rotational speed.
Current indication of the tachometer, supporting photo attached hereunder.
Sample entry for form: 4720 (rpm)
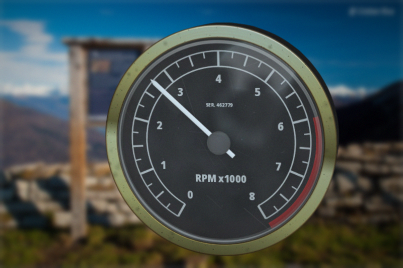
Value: 2750 (rpm)
